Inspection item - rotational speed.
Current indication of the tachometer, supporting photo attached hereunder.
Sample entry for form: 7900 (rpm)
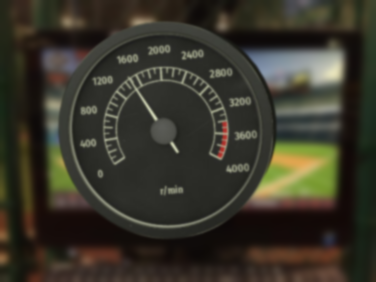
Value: 1500 (rpm)
